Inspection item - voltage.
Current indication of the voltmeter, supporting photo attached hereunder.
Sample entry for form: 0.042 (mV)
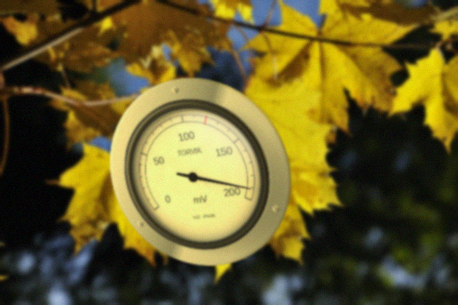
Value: 190 (mV)
